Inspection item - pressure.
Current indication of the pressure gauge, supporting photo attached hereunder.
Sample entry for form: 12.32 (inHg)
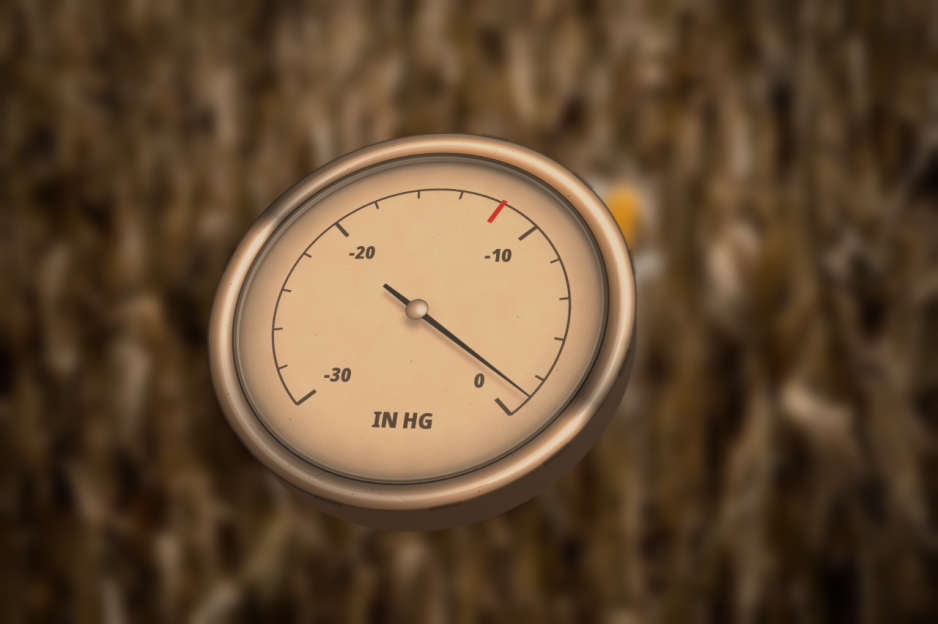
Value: -1 (inHg)
